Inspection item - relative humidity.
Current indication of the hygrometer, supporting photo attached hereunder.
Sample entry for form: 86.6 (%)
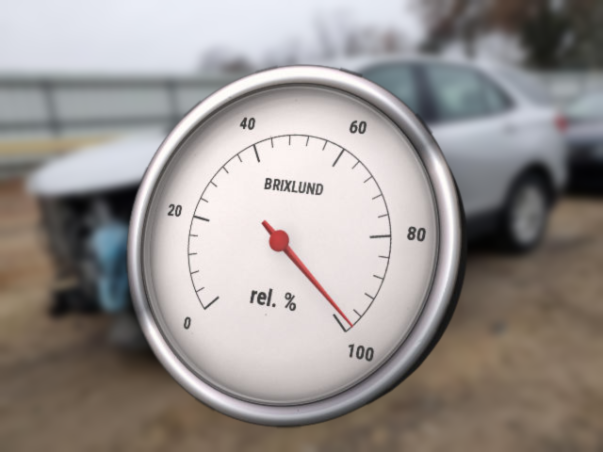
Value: 98 (%)
